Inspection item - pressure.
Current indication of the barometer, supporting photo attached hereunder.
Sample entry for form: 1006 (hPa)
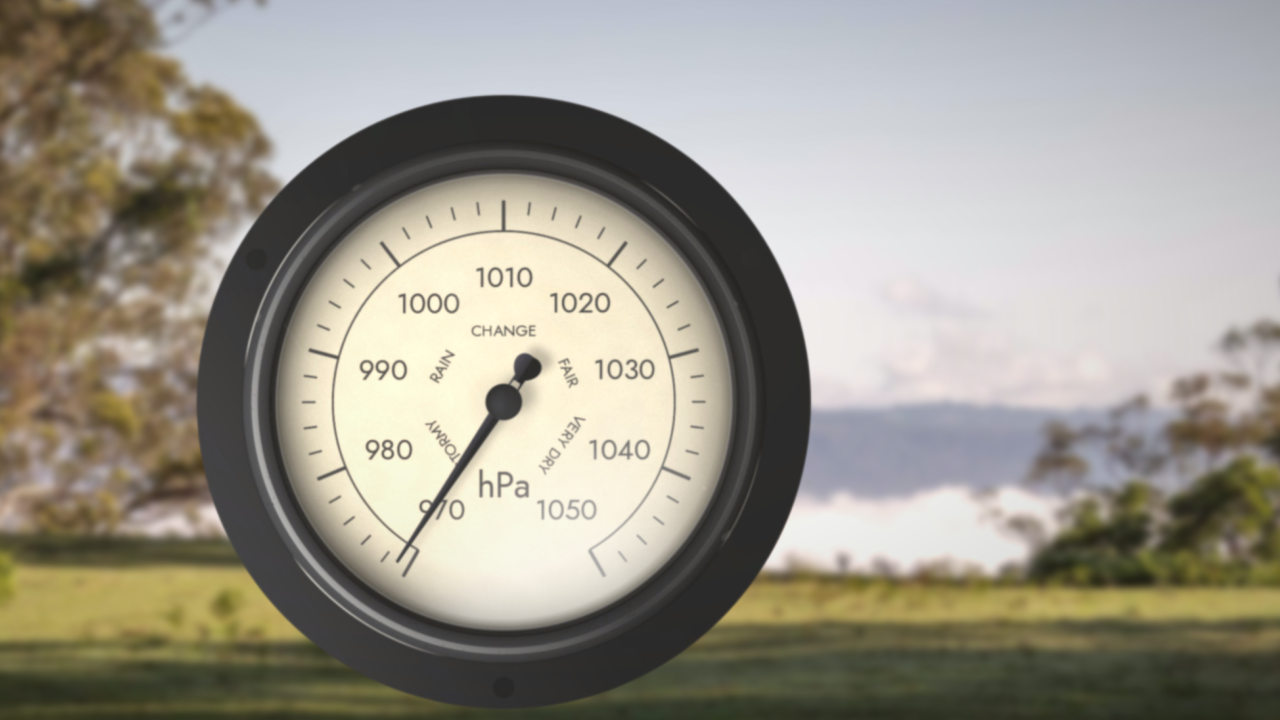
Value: 971 (hPa)
